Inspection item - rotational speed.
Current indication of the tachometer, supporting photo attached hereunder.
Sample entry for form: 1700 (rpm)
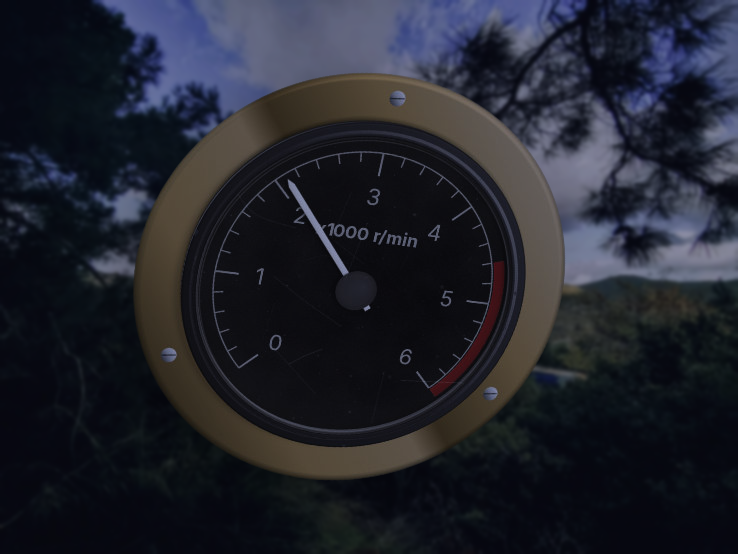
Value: 2100 (rpm)
